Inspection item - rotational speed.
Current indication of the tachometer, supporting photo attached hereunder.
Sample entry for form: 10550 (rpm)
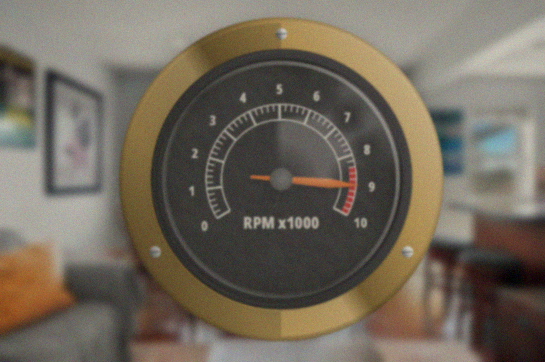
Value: 9000 (rpm)
